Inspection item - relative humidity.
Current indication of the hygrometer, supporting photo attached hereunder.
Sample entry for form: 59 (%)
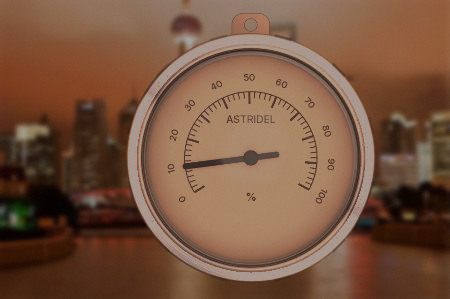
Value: 10 (%)
